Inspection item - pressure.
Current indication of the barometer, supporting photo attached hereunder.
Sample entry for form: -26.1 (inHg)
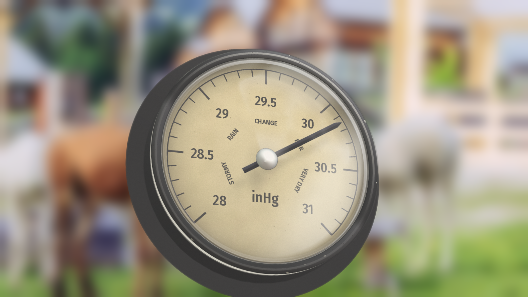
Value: 30.15 (inHg)
